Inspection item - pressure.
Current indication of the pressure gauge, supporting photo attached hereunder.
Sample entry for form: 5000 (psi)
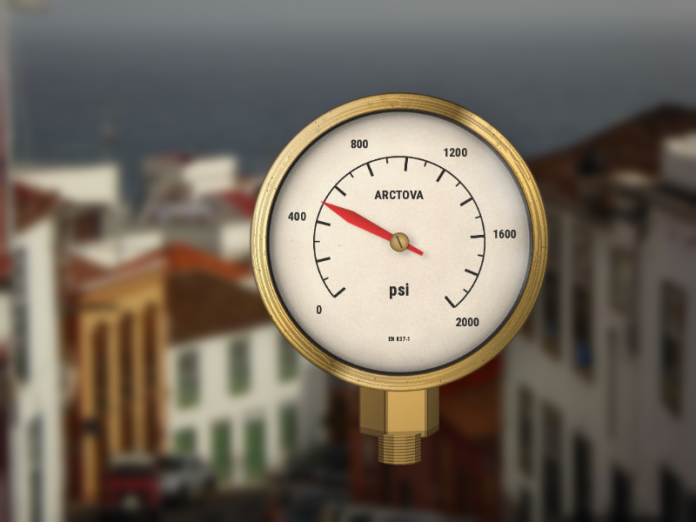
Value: 500 (psi)
